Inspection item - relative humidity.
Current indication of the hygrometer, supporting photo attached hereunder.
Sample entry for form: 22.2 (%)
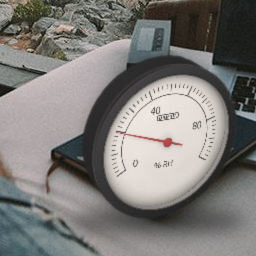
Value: 20 (%)
